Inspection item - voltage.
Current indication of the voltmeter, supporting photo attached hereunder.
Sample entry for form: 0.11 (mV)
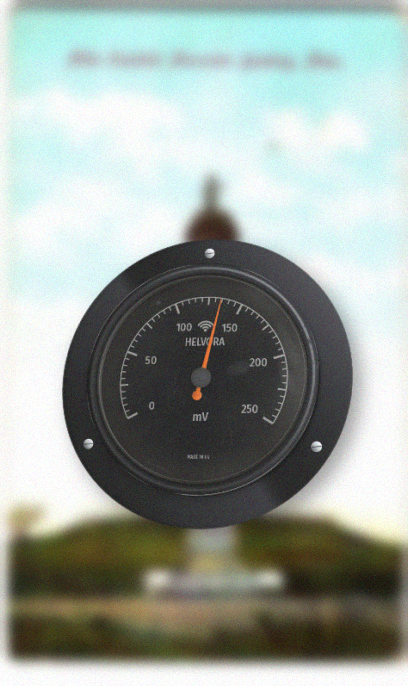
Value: 135 (mV)
